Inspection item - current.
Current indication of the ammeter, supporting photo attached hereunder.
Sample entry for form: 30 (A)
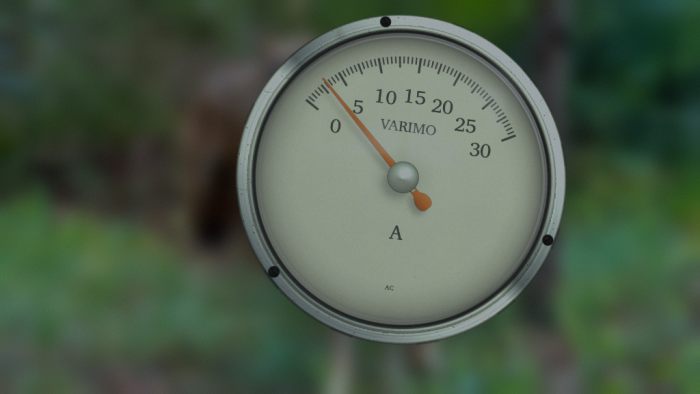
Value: 3 (A)
